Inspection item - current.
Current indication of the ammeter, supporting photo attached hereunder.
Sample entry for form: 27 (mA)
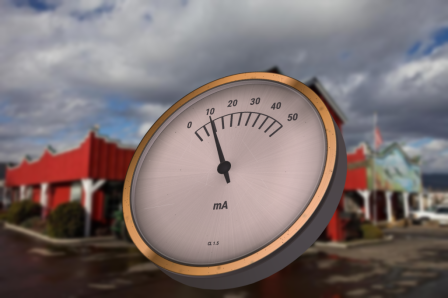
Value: 10 (mA)
